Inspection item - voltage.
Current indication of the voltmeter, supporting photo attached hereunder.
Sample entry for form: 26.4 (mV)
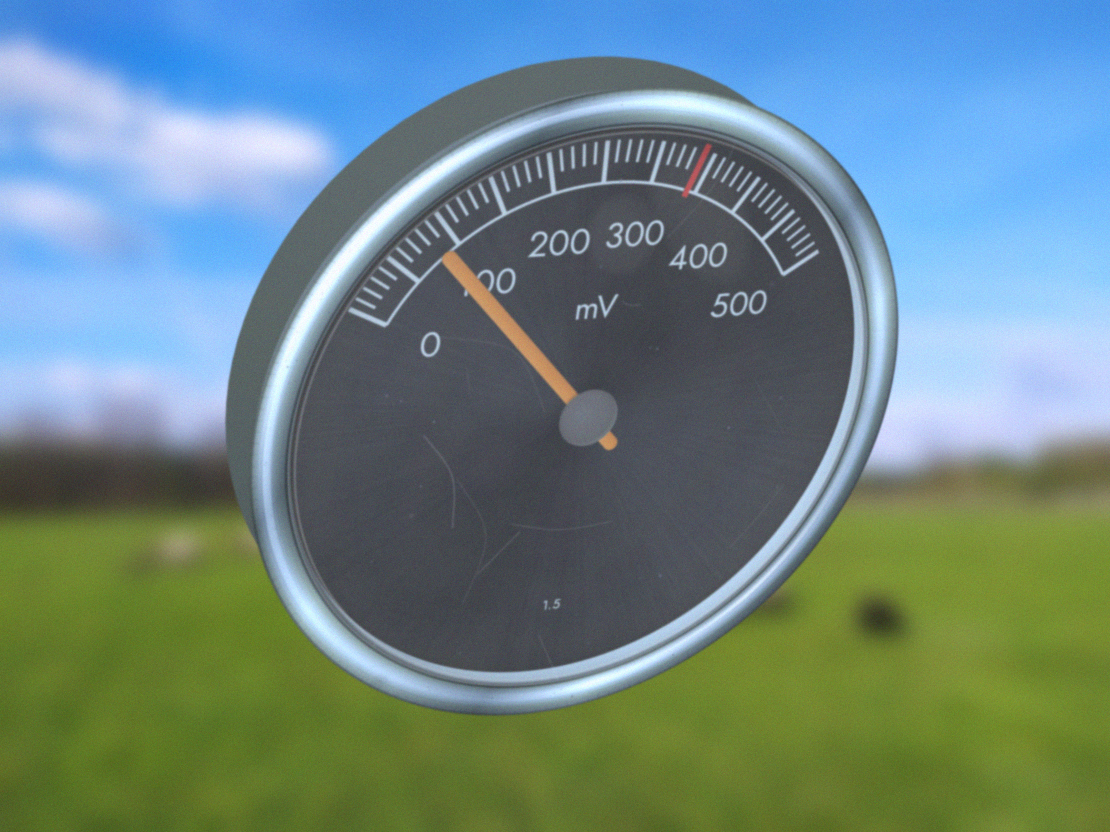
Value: 85 (mV)
